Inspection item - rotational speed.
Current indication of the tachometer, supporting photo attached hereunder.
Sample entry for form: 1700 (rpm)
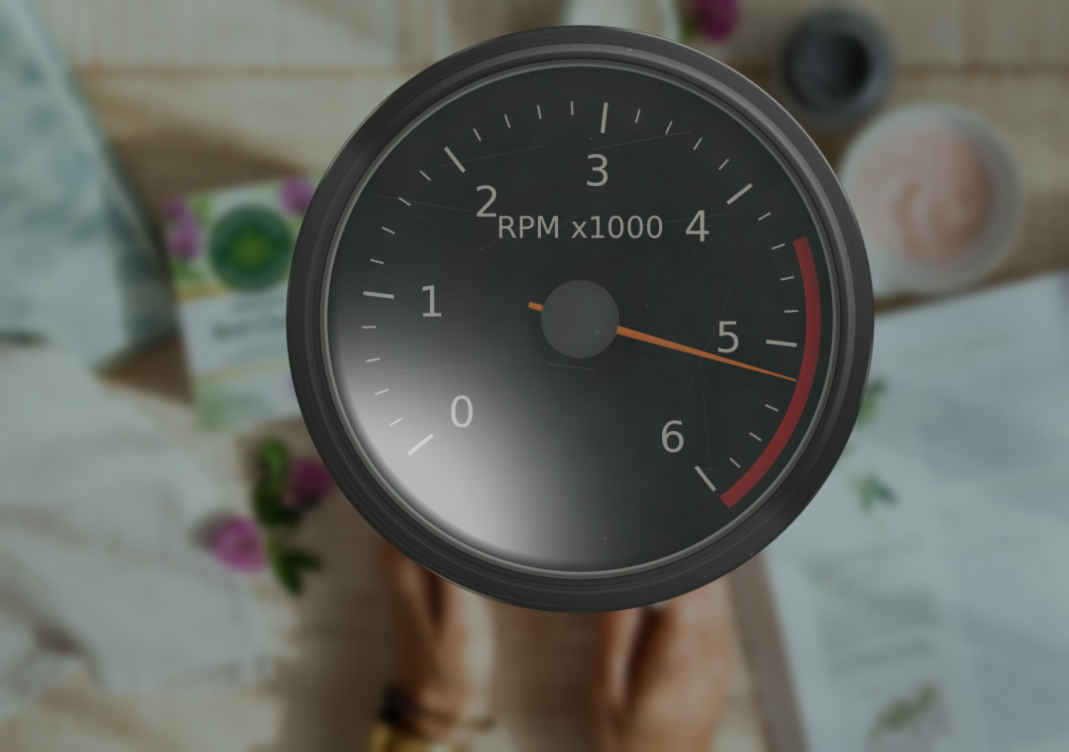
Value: 5200 (rpm)
